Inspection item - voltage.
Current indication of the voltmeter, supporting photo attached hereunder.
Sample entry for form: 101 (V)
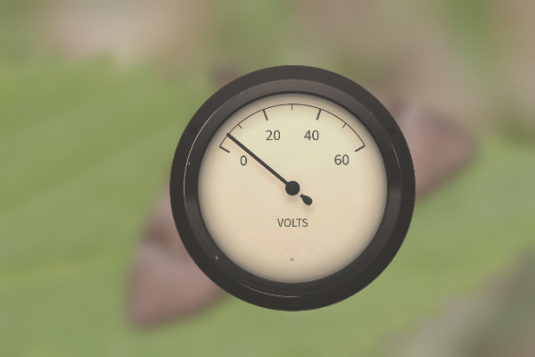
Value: 5 (V)
